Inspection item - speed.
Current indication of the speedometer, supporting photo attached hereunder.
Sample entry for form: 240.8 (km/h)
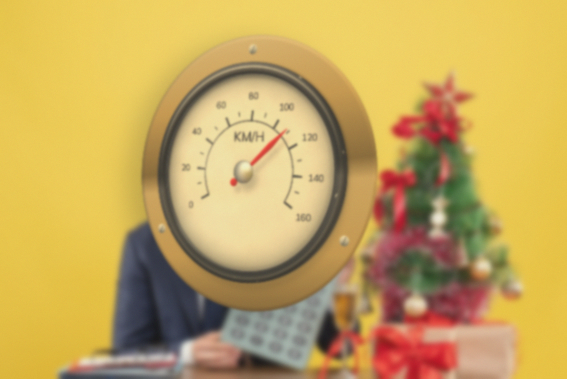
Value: 110 (km/h)
